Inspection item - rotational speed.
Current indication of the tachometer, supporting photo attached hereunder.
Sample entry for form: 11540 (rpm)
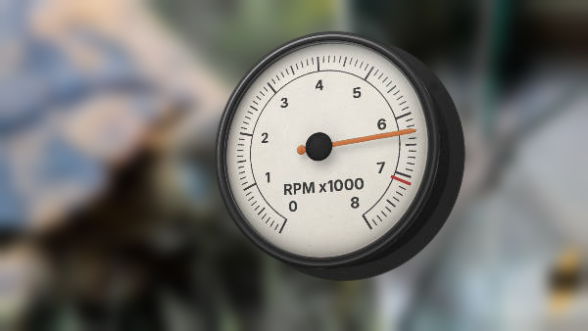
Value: 6300 (rpm)
